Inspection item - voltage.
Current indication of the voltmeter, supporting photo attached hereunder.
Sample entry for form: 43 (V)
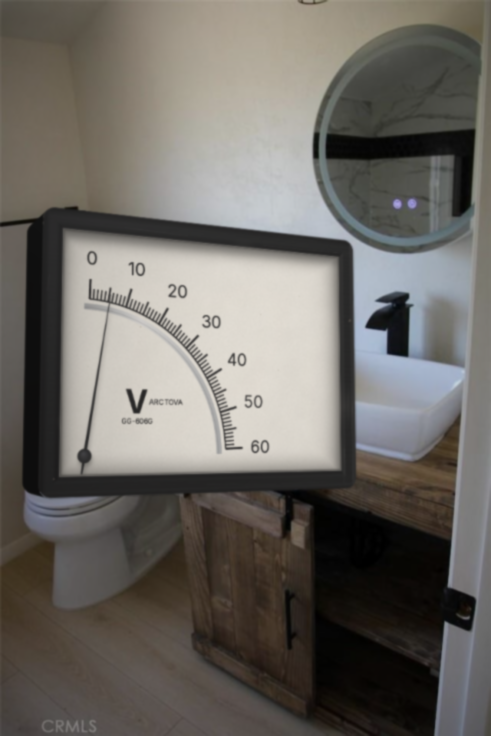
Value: 5 (V)
